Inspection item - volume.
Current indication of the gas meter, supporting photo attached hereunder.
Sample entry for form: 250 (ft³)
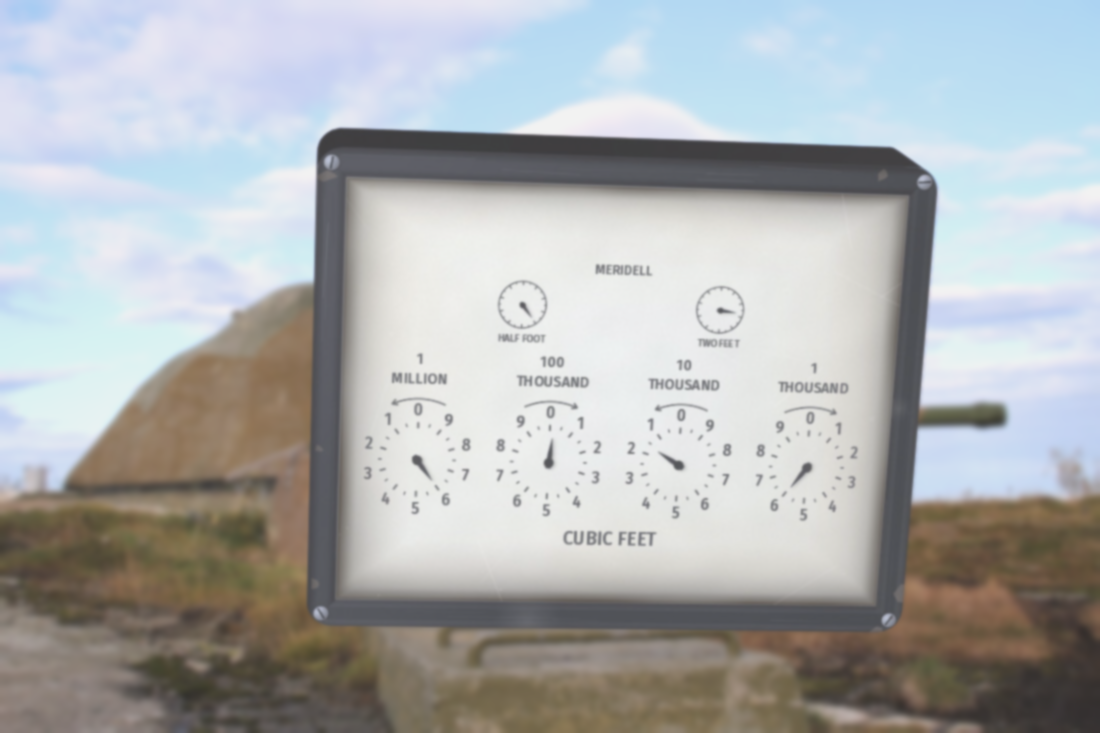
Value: 601600 (ft³)
